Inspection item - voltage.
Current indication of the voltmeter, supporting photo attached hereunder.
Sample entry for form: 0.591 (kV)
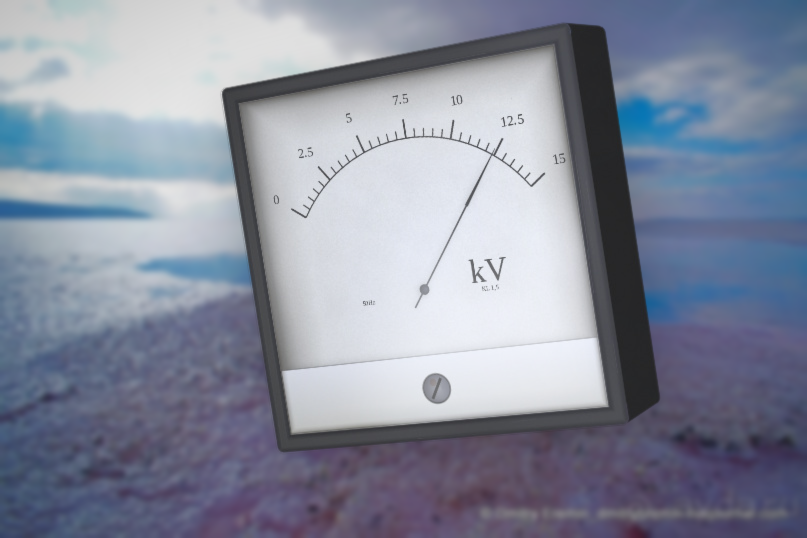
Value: 12.5 (kV)
